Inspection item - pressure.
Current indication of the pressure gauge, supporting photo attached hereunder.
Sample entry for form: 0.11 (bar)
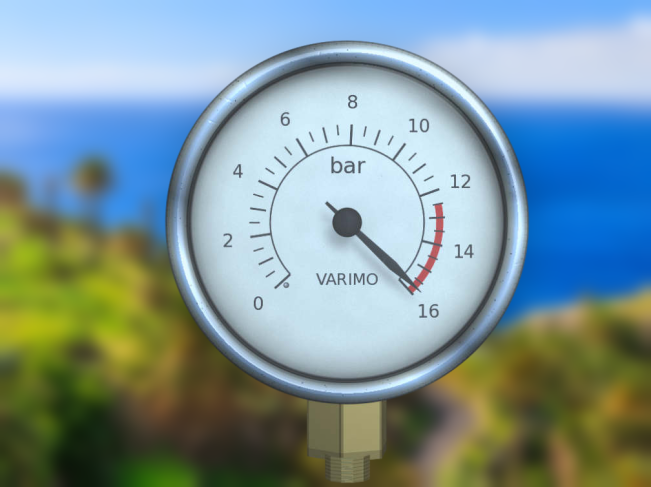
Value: 15.75 (bar)
